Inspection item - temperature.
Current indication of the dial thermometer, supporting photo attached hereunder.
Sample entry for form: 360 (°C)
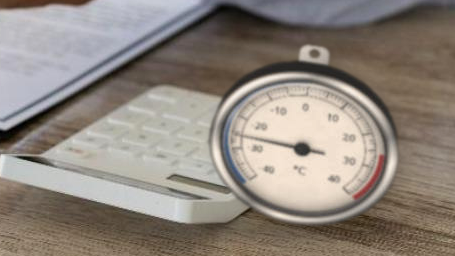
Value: -25 (°C)
